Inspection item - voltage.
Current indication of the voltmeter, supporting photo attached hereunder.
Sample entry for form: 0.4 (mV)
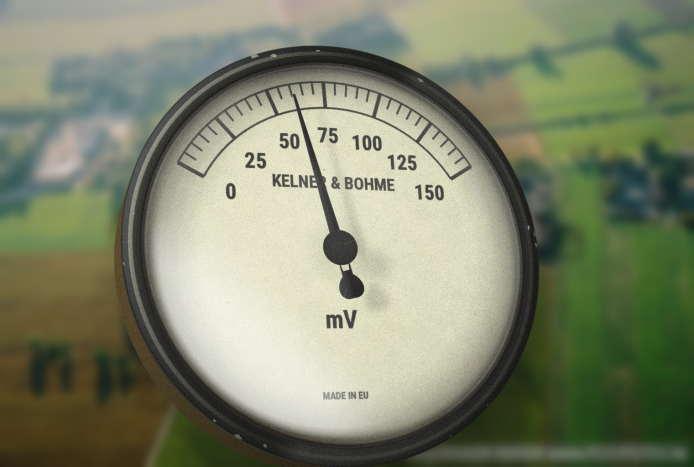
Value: 60 (mV)
